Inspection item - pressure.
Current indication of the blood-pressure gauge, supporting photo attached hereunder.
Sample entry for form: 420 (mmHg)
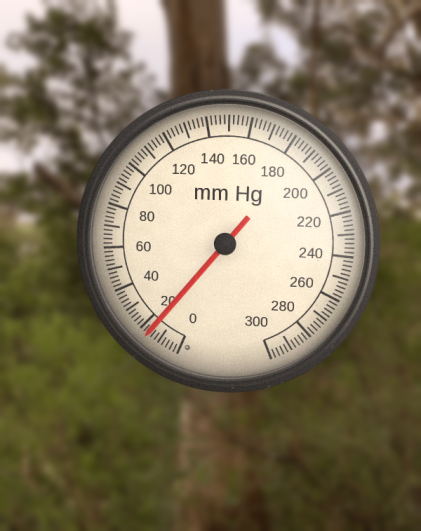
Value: 16 (mmHg)
